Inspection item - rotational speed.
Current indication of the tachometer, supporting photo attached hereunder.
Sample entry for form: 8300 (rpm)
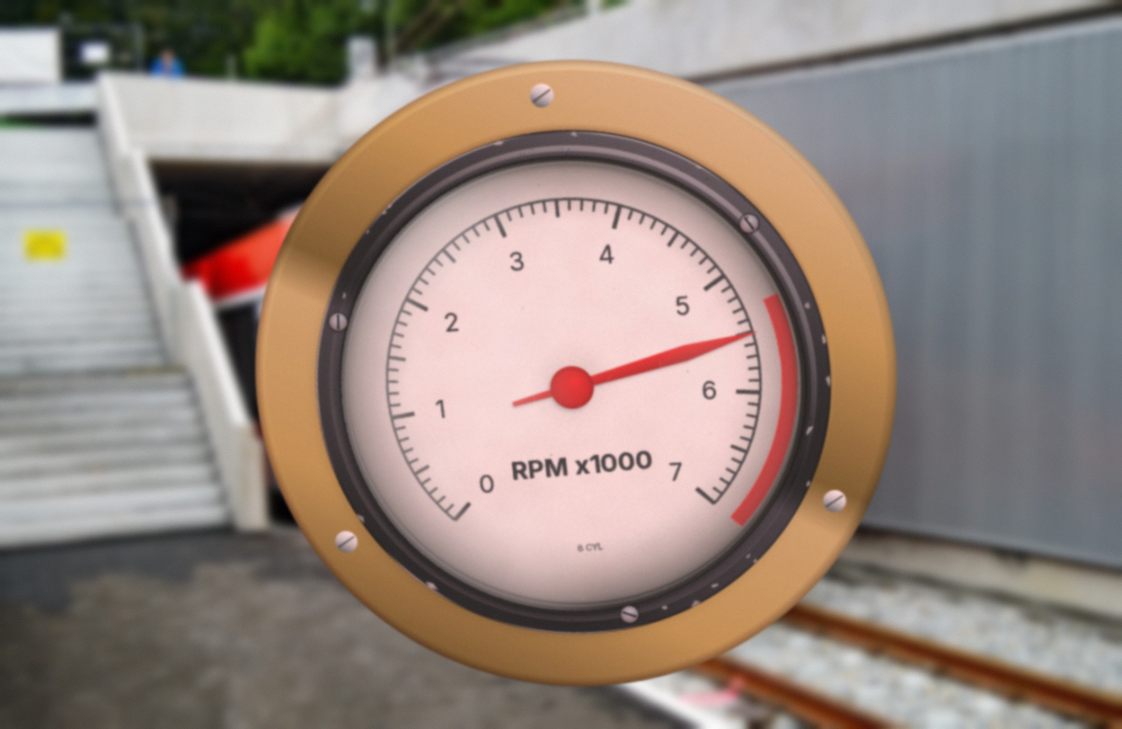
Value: 5500 (rpm)
